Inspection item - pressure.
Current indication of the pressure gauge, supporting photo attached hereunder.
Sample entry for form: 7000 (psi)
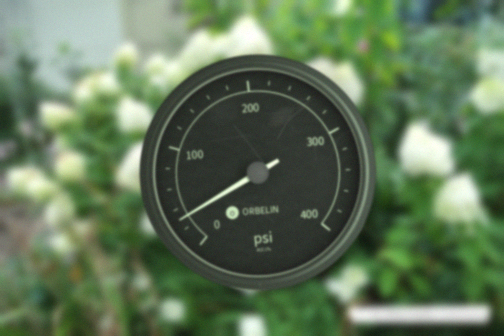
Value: 30 (psi)
